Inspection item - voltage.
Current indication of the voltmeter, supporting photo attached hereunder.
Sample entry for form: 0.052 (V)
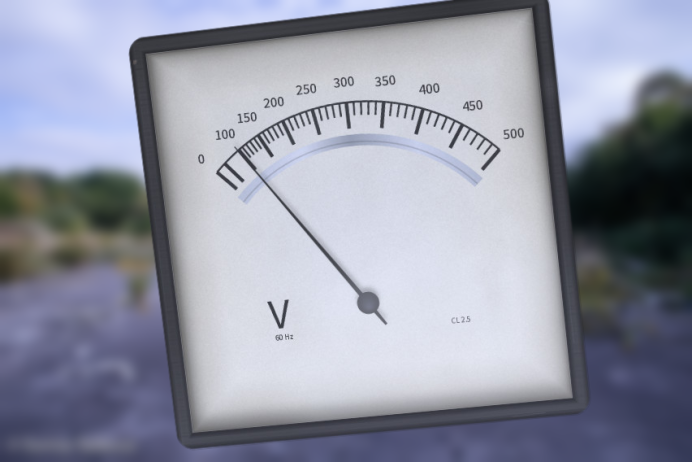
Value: 100 (V)
